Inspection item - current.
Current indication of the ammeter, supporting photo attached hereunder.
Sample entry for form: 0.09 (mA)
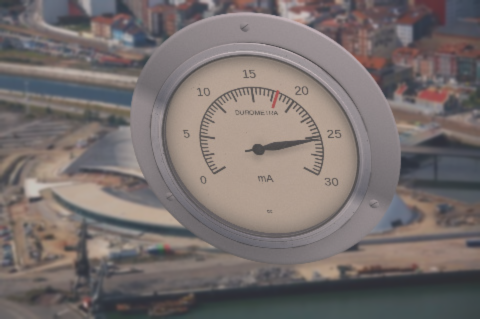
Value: 25 (mA)
